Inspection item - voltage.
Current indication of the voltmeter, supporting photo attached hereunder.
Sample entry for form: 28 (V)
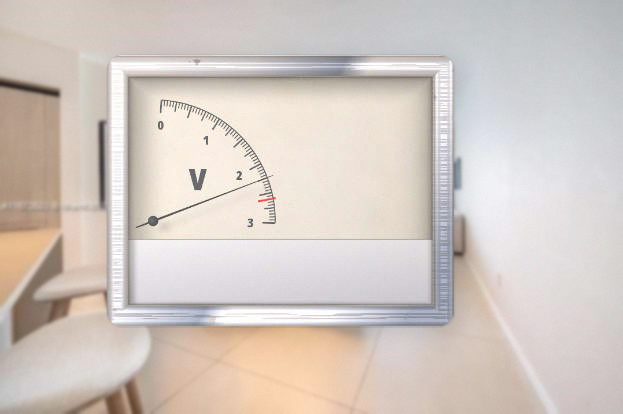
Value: 2.25 (V)
